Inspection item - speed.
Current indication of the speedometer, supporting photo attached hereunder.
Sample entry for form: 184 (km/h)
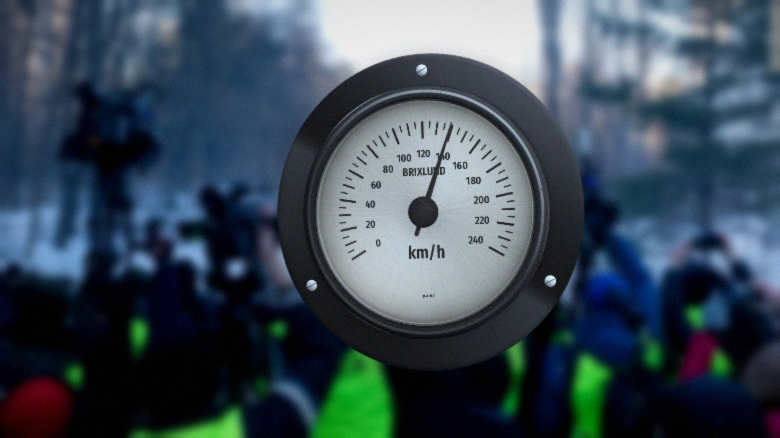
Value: 140 (km/h)
